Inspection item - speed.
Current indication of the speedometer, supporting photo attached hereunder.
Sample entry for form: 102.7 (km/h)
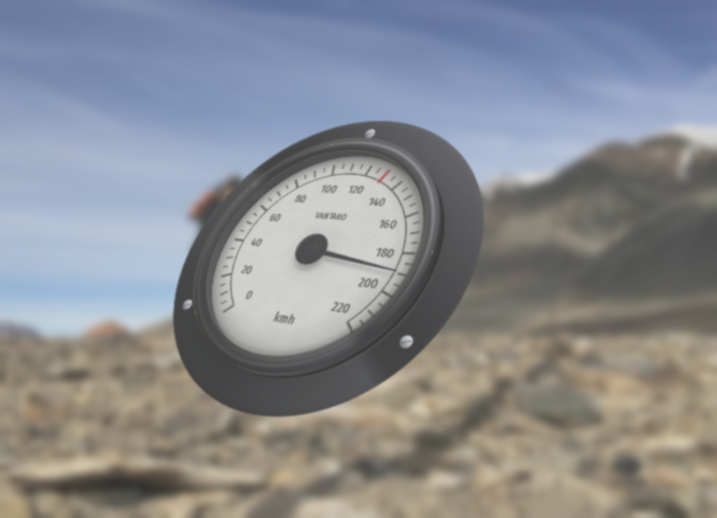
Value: 190 (km/h)
